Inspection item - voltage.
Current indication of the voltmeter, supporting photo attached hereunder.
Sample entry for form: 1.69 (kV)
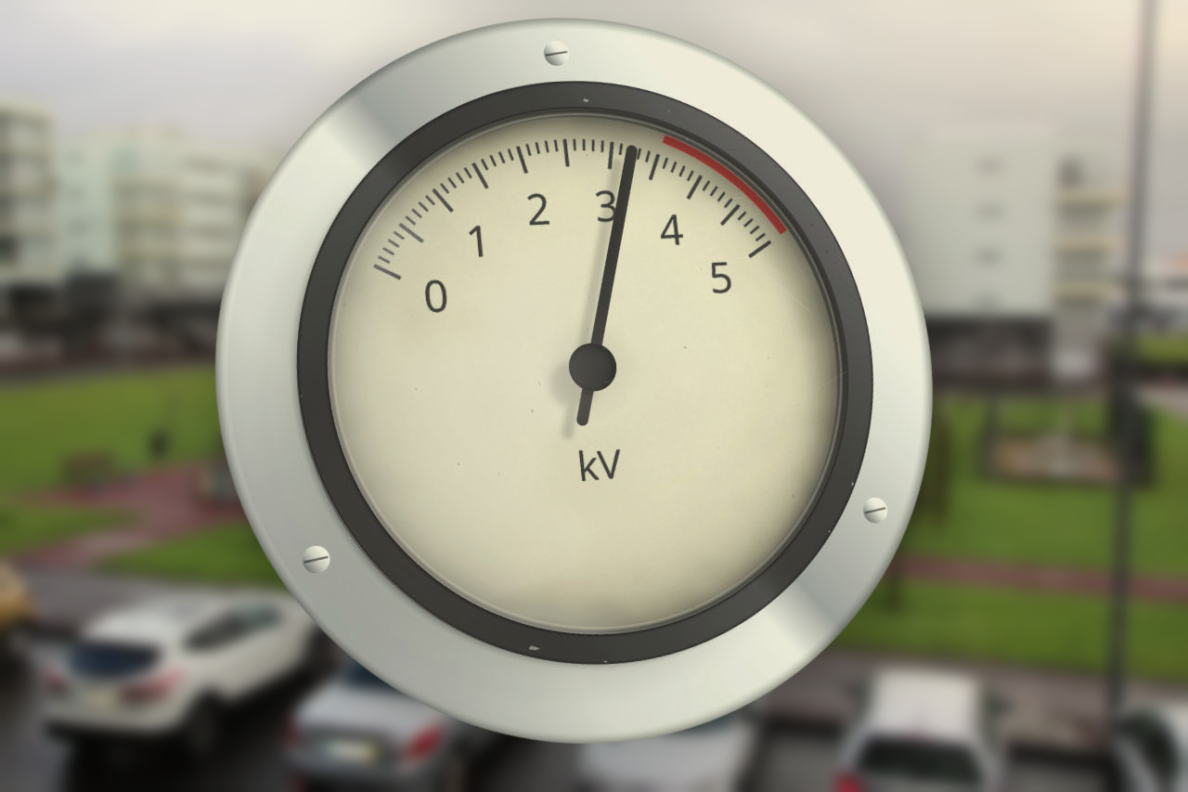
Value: 3.2 (kV)
